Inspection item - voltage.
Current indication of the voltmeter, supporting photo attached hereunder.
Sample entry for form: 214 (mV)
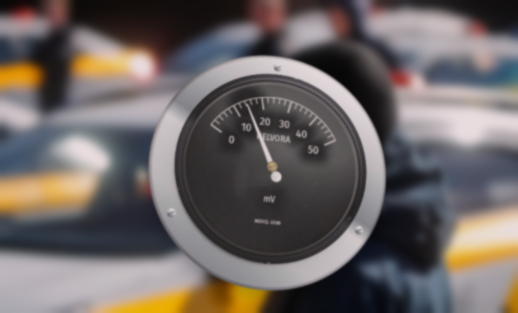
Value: 14 (mV)
